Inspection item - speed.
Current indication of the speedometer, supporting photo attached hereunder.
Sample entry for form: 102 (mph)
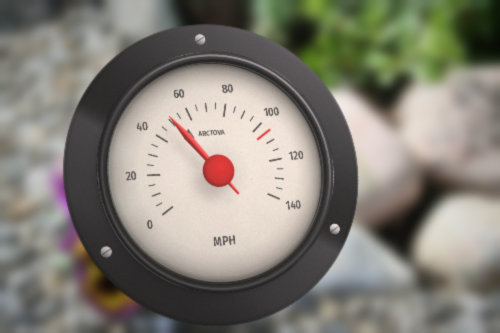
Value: 50 (mph)
